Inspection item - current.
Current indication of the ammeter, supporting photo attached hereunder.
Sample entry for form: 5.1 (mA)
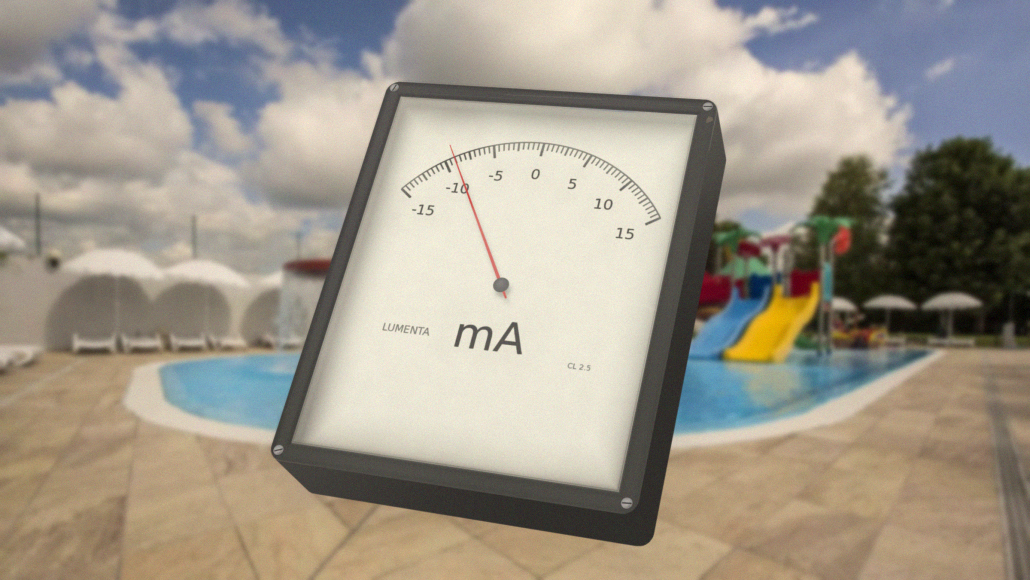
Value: -9 (mA)
